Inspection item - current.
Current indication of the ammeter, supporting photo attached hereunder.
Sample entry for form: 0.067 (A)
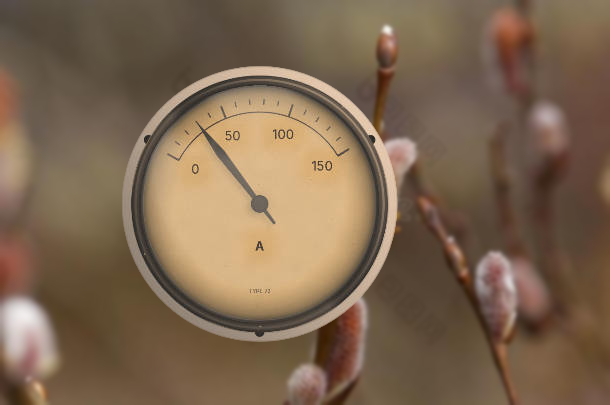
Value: 30 (A)
